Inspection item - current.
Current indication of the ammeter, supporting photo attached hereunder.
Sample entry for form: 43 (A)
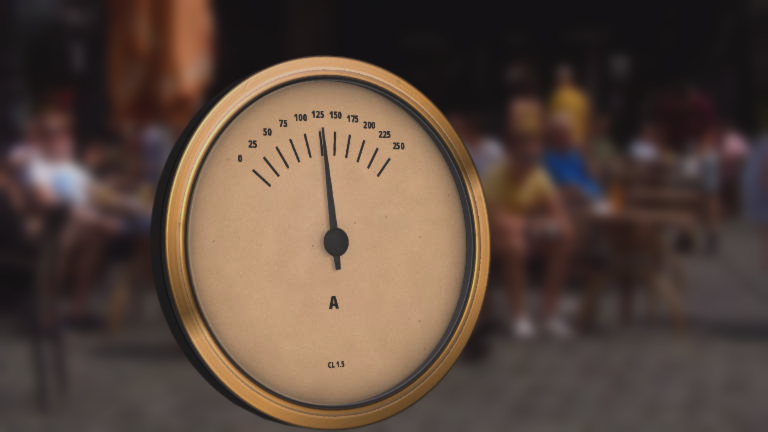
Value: 125 (A)
